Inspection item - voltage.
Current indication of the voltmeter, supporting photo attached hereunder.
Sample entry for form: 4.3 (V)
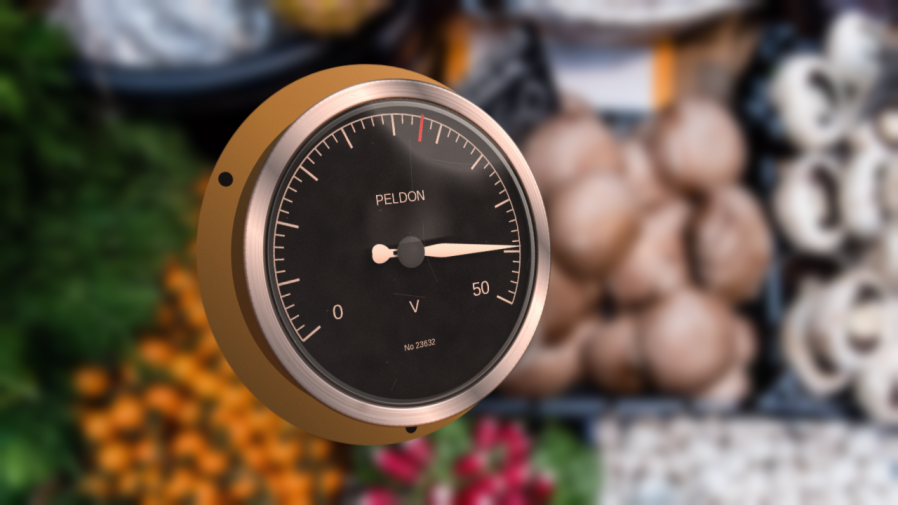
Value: 44.5 (V)
